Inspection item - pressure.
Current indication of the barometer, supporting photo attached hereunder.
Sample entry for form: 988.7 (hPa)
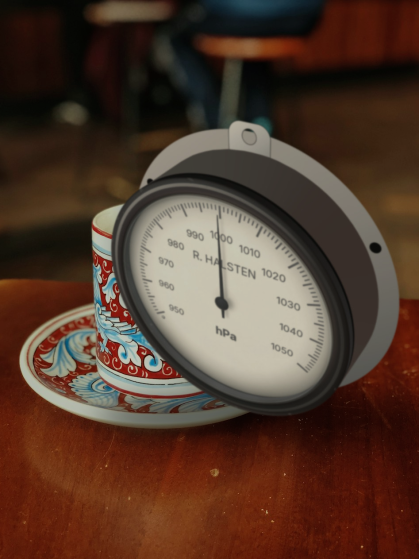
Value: 1000 (hPa)
